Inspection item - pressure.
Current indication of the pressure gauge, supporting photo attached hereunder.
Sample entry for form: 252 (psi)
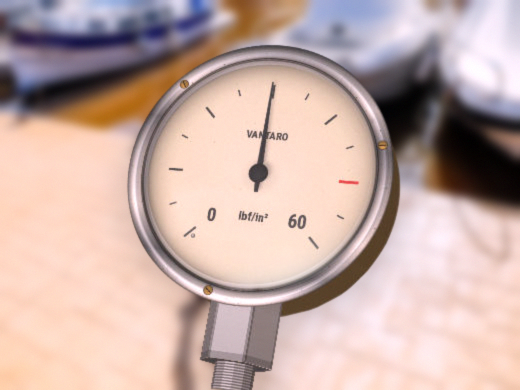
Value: 30 (psi)
